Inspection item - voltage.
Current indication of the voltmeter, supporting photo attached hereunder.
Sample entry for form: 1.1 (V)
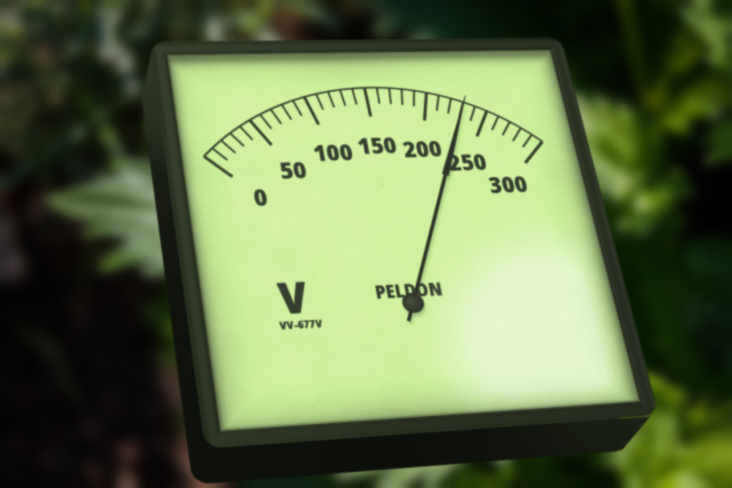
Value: 230 (V)
